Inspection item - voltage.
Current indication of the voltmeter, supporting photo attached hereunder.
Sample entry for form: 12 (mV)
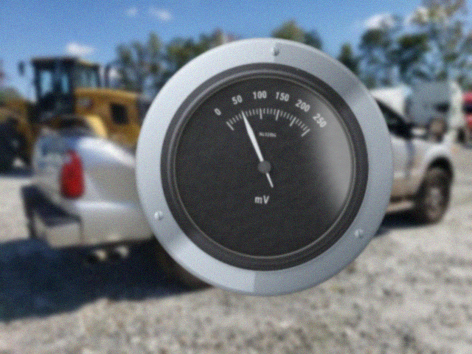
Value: 50 (mV)
